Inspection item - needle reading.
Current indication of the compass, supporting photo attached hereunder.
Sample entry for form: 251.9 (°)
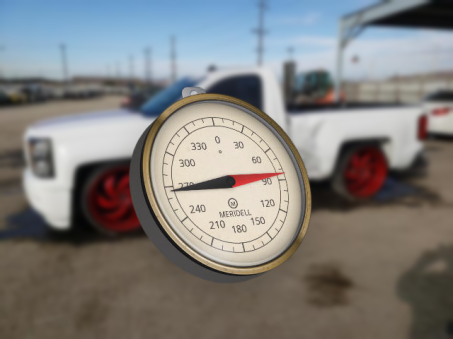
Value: 85 (°)
